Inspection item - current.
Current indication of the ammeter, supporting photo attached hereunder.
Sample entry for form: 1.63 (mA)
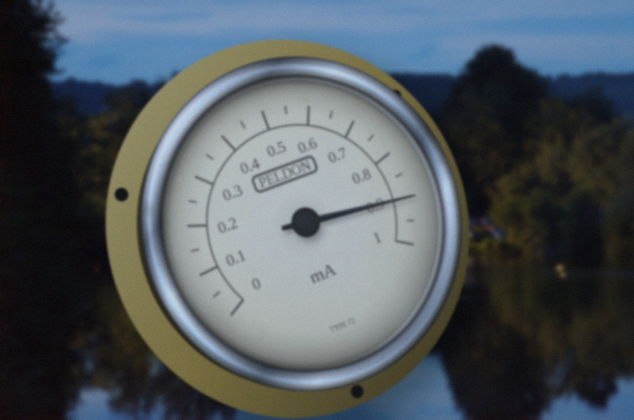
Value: 0.9 (mA)
